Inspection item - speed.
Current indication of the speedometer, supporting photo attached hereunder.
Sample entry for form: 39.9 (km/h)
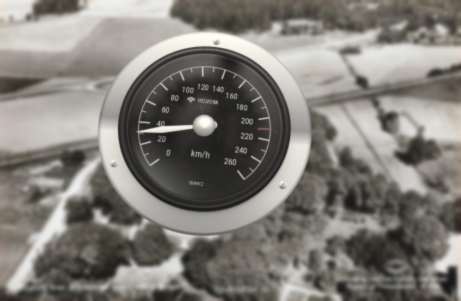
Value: 30 (km/h)
